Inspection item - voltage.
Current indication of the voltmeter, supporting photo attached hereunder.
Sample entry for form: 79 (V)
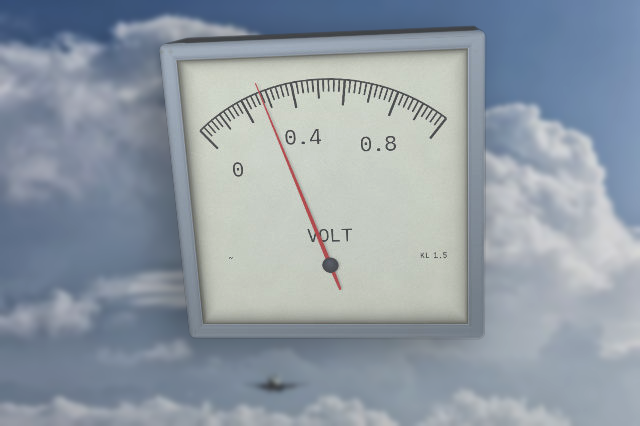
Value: 0.28 (V)
